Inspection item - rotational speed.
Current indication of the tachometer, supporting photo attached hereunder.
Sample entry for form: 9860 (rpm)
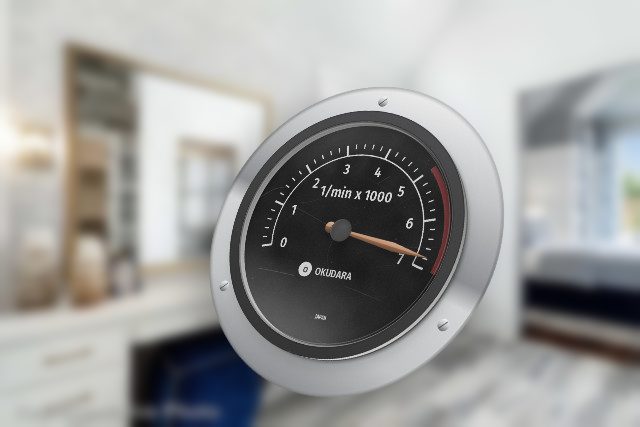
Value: 6800 (rpm)
